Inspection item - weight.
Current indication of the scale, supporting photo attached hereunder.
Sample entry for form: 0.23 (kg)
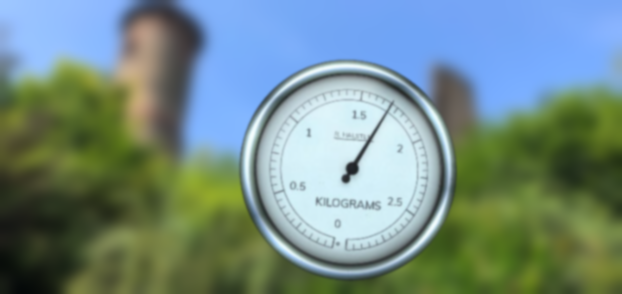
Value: 1.7 (kg)
